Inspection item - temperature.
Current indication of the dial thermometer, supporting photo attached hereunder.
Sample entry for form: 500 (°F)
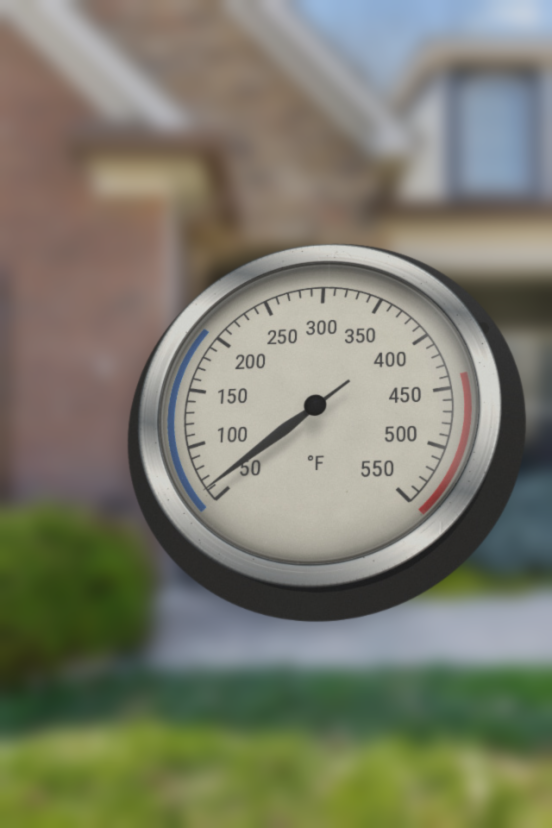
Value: 60 (°F)
